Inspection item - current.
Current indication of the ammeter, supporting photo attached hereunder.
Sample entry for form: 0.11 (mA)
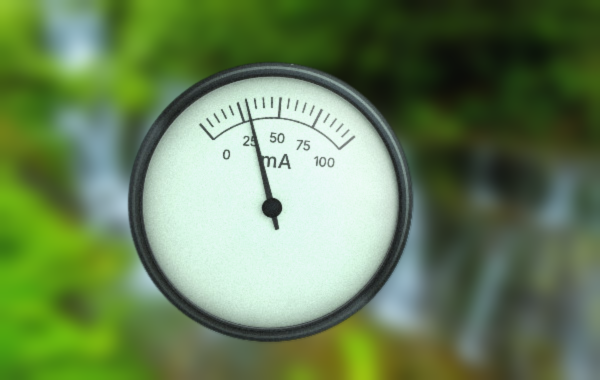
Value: 30 (mA)
